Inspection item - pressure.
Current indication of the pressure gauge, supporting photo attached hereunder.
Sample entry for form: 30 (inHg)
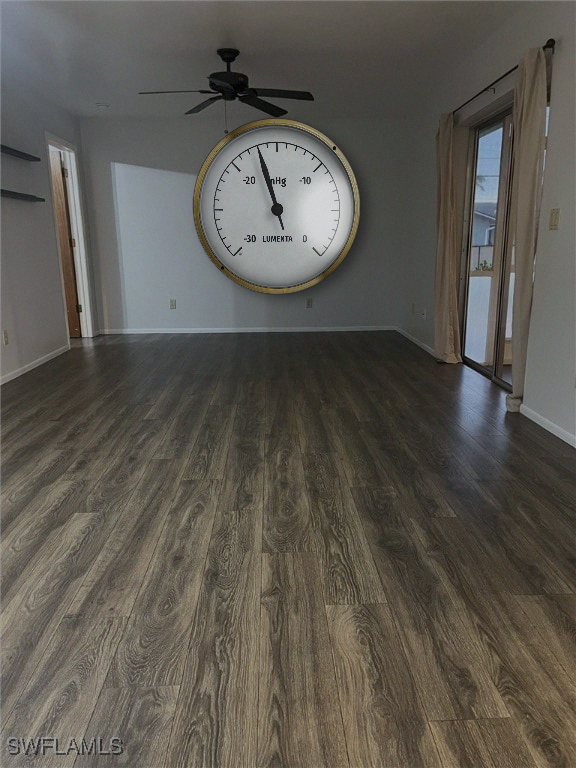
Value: -17 (inHg)
